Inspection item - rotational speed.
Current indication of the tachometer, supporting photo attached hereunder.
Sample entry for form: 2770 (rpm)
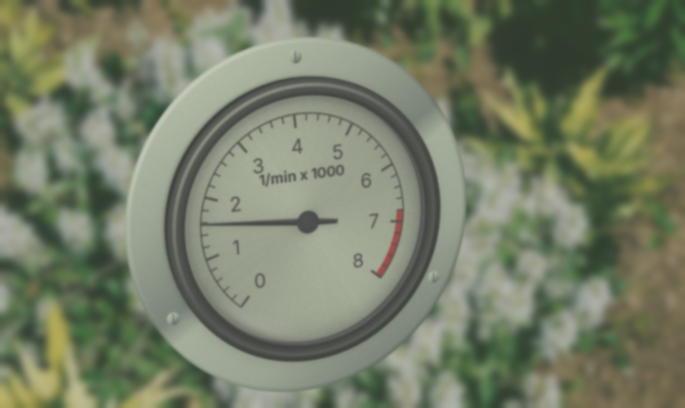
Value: 1600 (rpm)
